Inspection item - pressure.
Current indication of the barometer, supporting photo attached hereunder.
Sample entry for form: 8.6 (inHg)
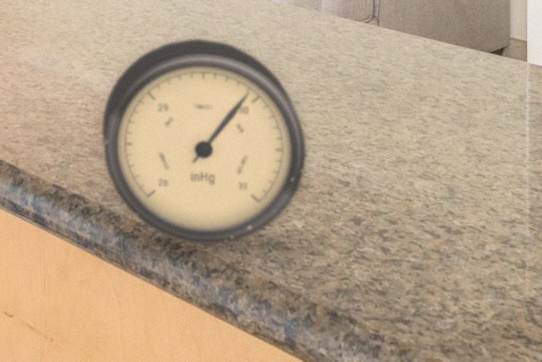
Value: 29.9 (inHg)
